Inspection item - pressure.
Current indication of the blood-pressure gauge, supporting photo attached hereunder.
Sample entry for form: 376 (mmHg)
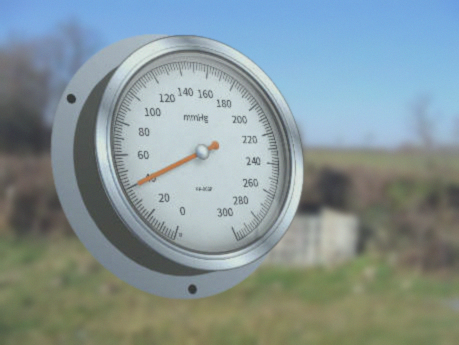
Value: 40 (mmHg)
